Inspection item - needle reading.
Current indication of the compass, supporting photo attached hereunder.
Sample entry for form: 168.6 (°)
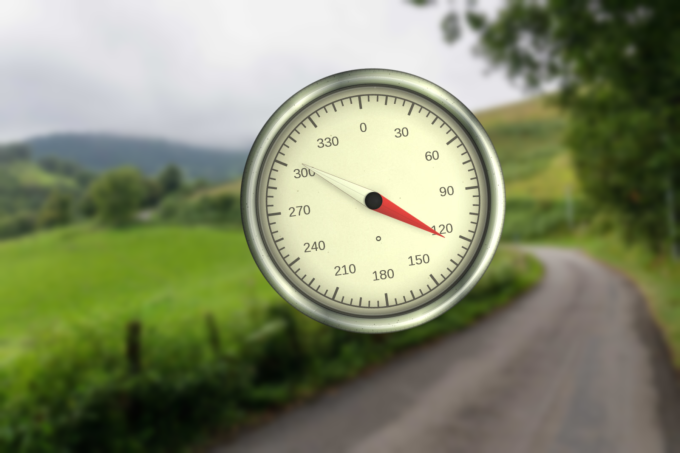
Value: 125 (°)
